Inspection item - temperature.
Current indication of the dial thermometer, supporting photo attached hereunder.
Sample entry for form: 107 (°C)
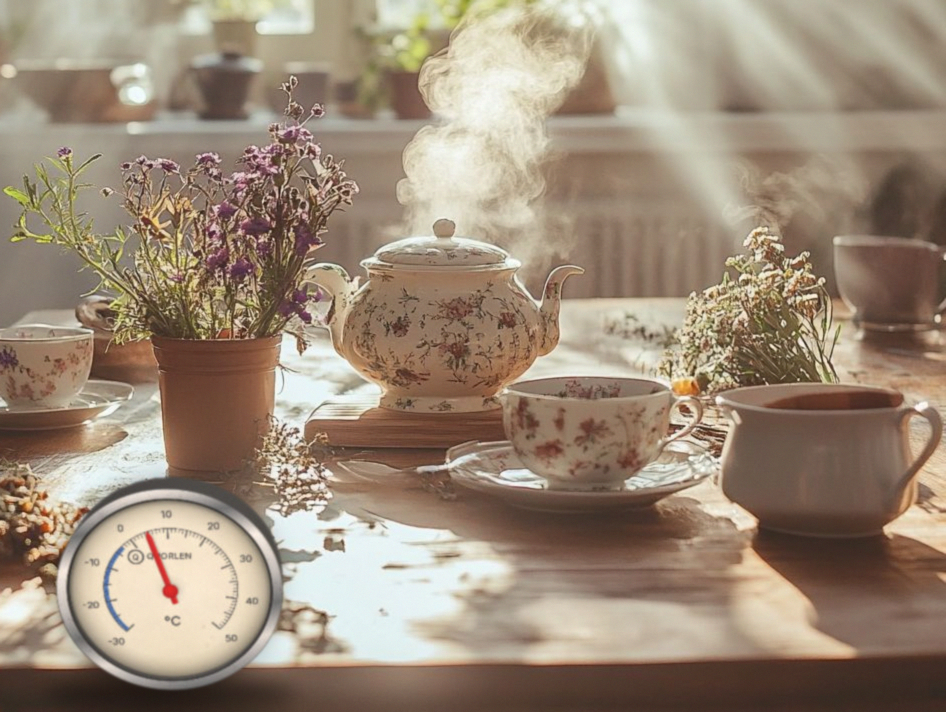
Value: 5 (°C)
